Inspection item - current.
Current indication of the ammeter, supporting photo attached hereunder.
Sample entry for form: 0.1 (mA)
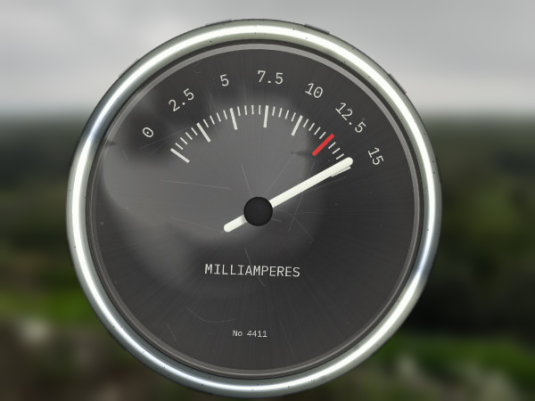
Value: 14.5 (mA)
